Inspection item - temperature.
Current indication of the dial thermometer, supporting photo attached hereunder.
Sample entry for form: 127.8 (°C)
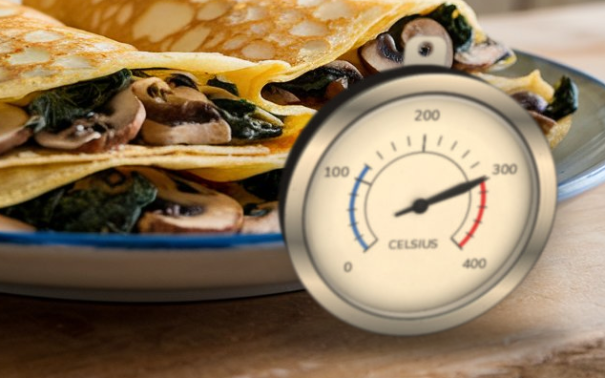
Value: 300 (°C)
